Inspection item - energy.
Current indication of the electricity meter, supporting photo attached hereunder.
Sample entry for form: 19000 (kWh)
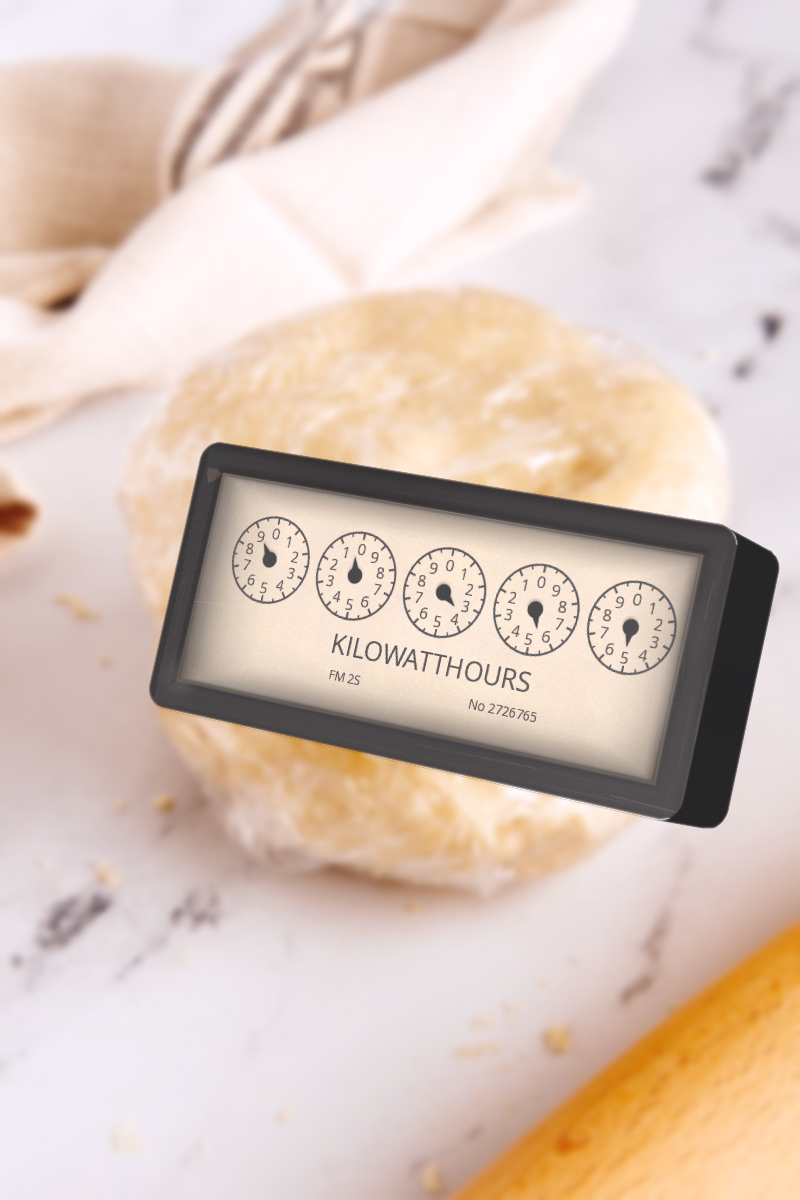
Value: 90355 (kWh)
